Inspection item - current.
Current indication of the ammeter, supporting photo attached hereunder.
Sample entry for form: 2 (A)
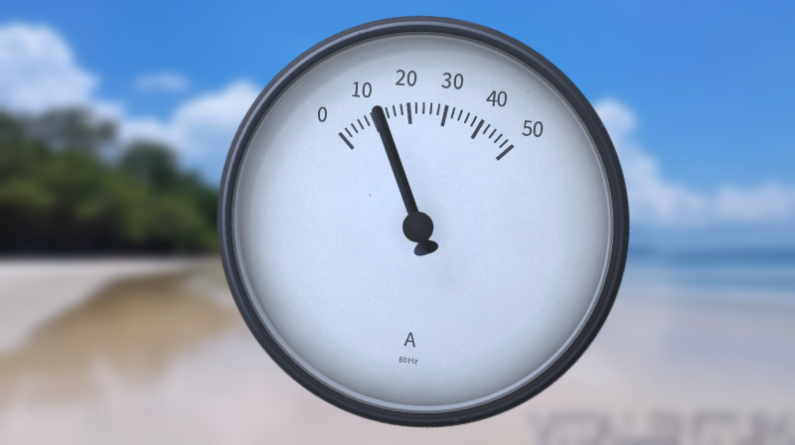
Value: 12 (A)
